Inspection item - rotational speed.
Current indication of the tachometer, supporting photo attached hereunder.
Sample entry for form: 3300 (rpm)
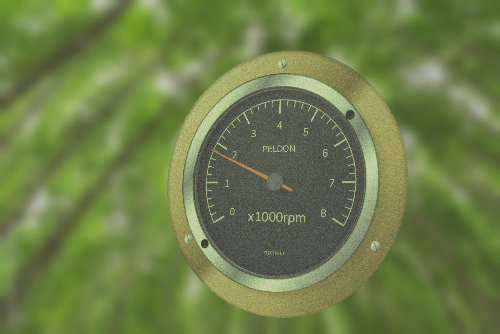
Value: 1800 (rpm)
